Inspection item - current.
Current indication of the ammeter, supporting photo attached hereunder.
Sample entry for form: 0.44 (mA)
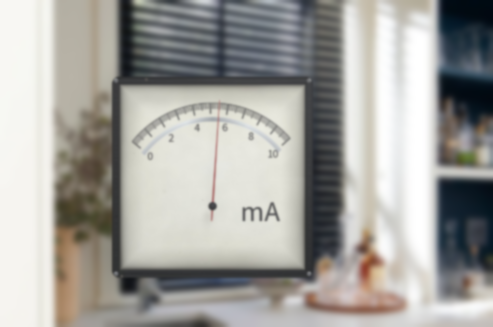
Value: 5.5 (mA)
